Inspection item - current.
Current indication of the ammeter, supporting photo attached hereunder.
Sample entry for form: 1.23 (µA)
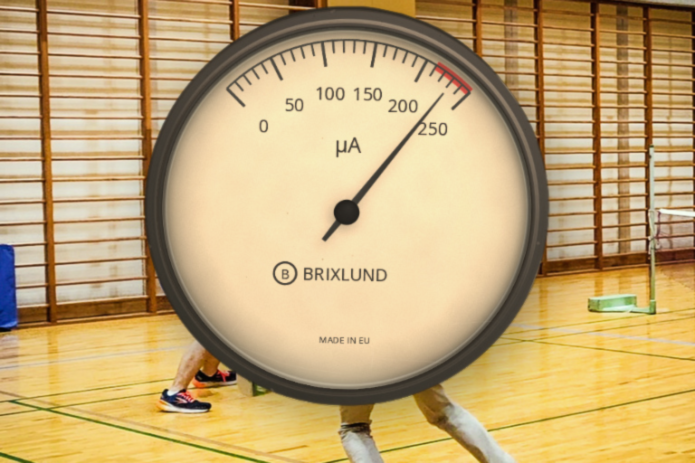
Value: 230 (µA)
